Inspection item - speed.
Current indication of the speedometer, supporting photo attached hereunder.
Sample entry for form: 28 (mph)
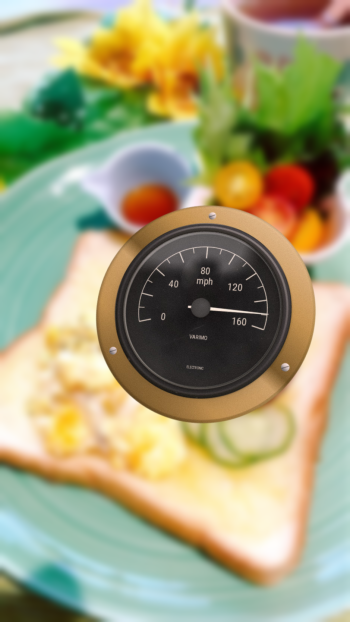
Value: 150 (mph)
